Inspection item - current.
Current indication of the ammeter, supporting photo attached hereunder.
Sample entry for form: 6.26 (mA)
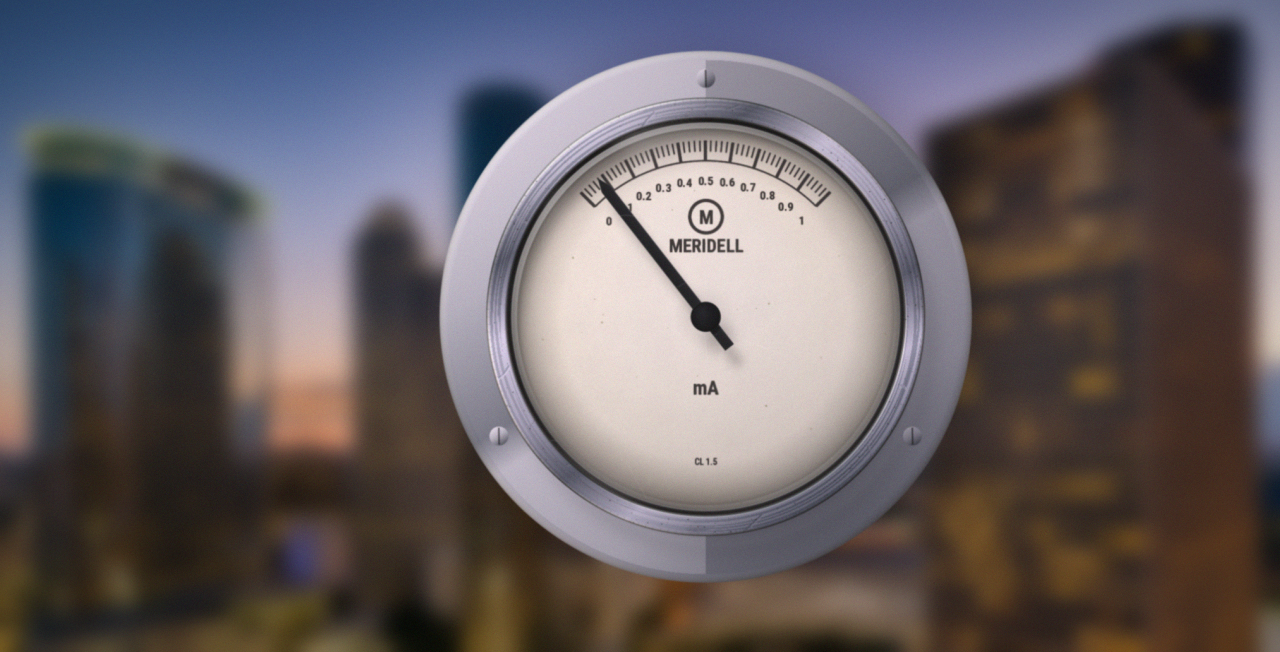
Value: 0.08 (mA)
